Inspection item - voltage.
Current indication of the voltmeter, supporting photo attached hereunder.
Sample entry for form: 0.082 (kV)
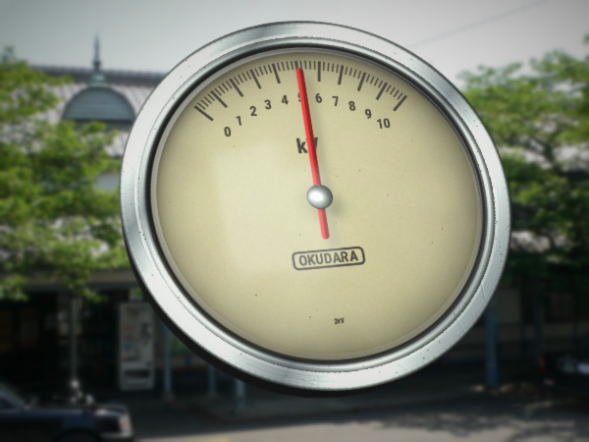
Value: 5 (kV)
